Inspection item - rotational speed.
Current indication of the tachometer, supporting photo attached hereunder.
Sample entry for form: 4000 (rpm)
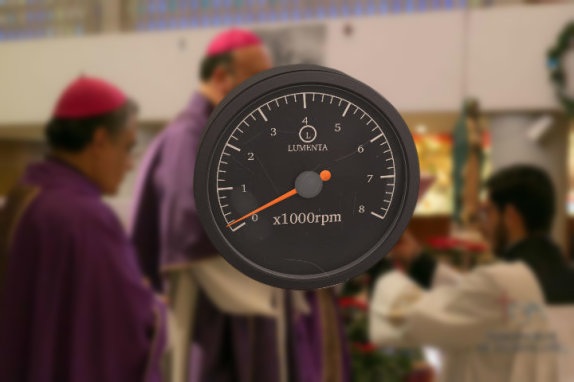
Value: 200 (rpm)
